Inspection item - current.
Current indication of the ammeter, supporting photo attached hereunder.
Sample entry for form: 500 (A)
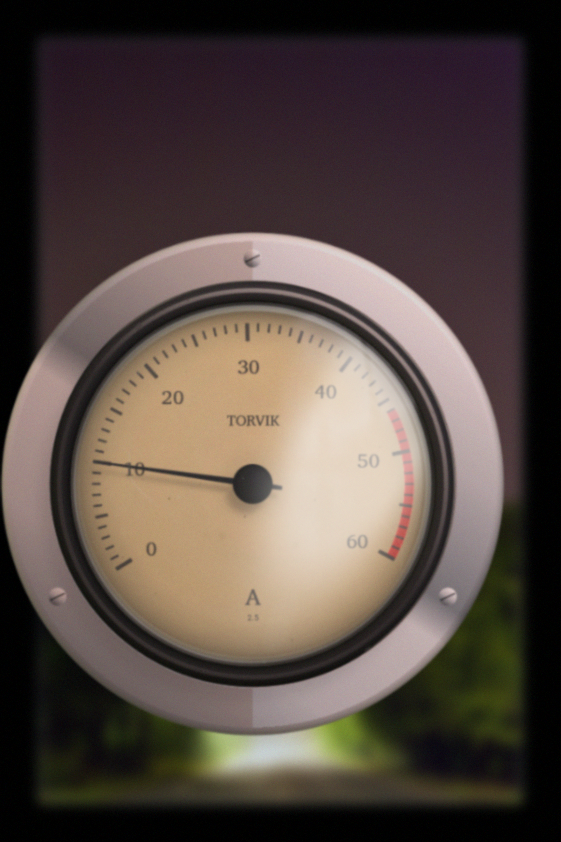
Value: 10 (A)
